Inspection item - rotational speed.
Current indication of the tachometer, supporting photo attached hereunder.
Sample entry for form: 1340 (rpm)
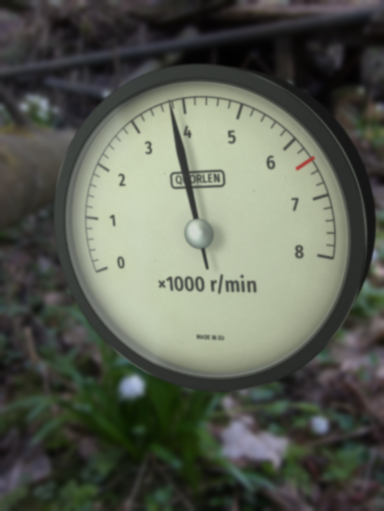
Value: 3800 (rpm)
